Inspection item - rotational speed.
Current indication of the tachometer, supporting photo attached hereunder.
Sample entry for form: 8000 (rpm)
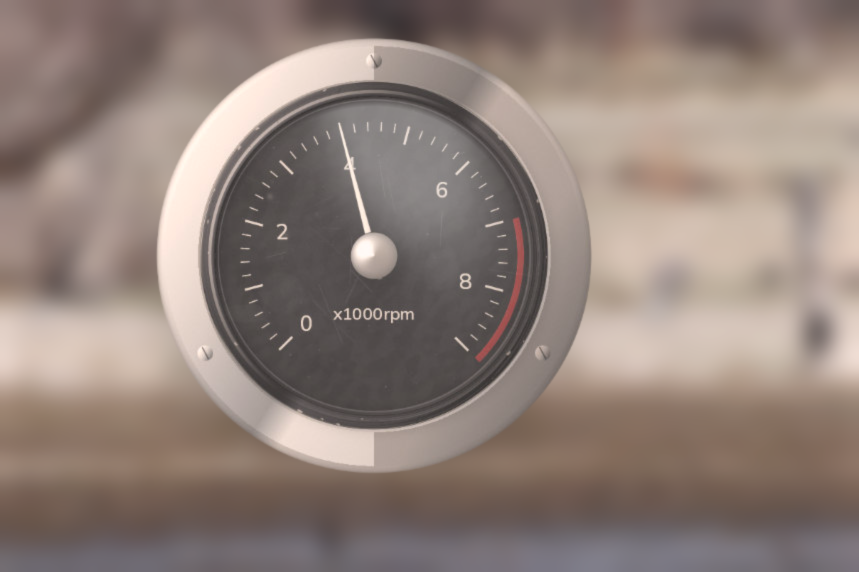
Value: 4000 (rpm)
